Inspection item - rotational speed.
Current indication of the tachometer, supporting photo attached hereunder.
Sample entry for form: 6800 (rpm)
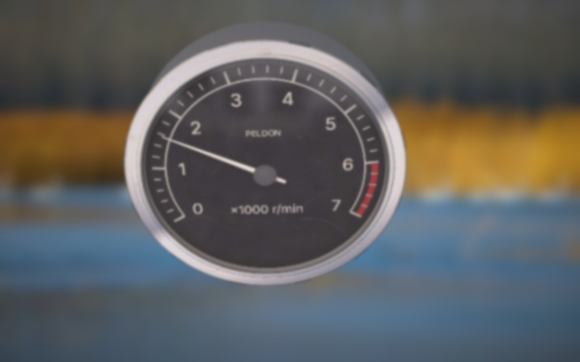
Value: 1600 (rpm)
